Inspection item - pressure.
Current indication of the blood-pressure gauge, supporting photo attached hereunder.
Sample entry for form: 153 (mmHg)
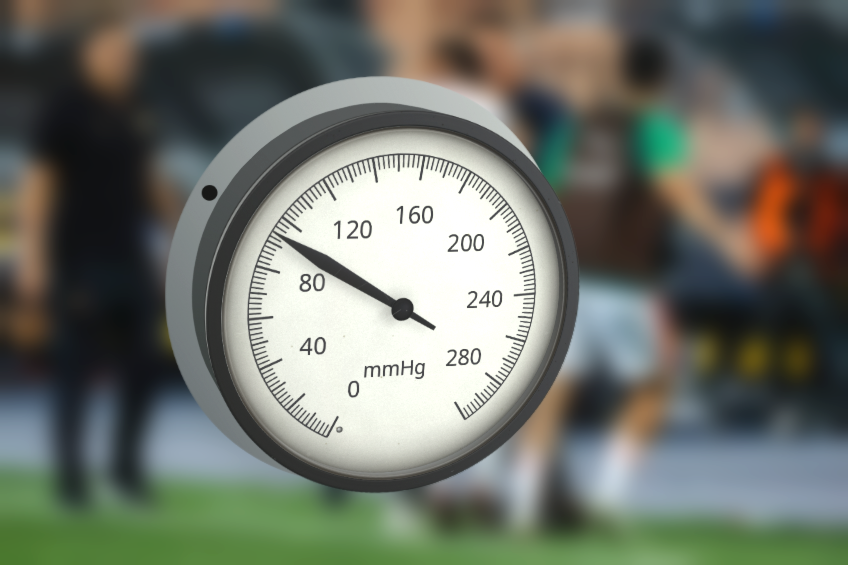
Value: 94 (mmHg)
